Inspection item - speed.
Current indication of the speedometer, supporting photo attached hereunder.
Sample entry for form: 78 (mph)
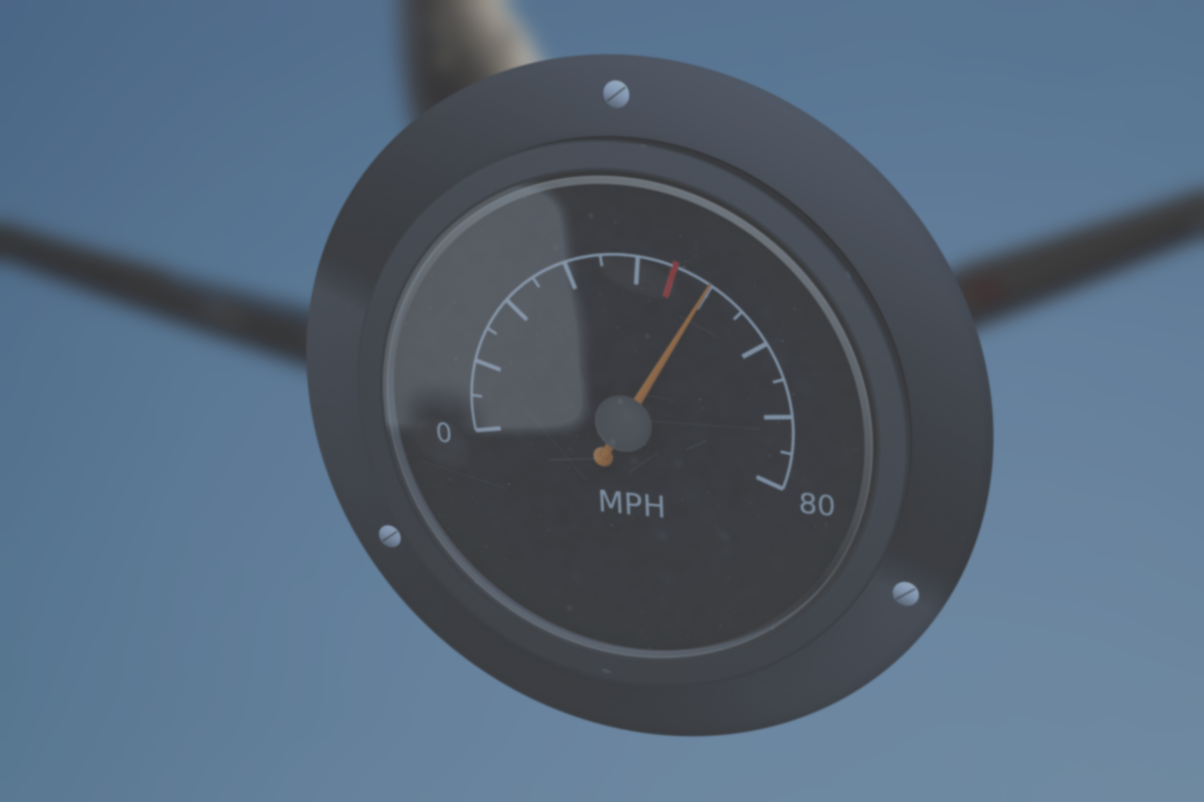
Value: 50 (mph)
